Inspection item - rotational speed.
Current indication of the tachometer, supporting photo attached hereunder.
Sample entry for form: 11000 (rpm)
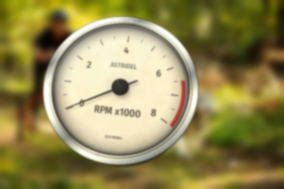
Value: 0 (rpm)
